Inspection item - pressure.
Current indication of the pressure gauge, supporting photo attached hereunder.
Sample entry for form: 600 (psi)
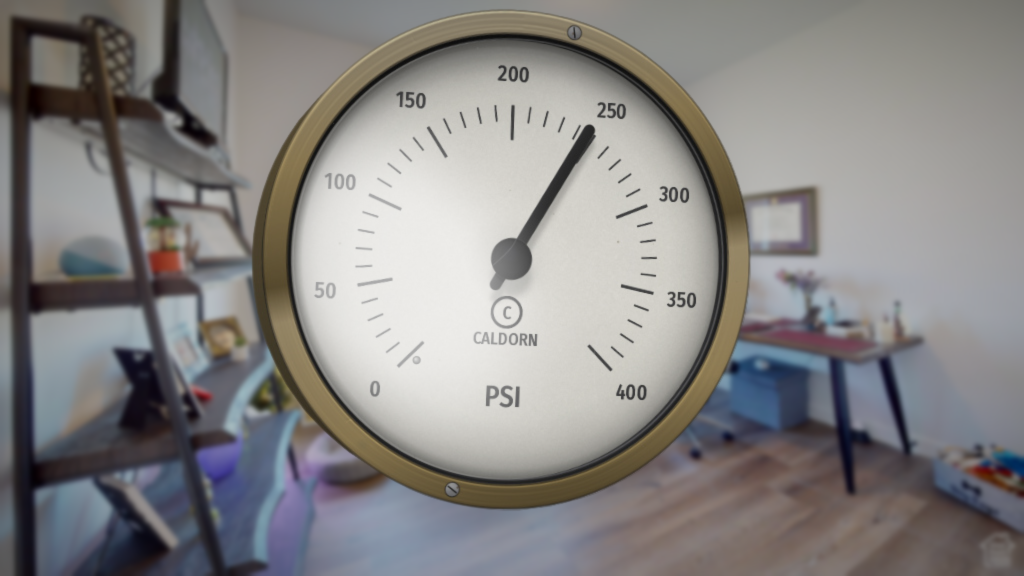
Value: 245 (psi)
